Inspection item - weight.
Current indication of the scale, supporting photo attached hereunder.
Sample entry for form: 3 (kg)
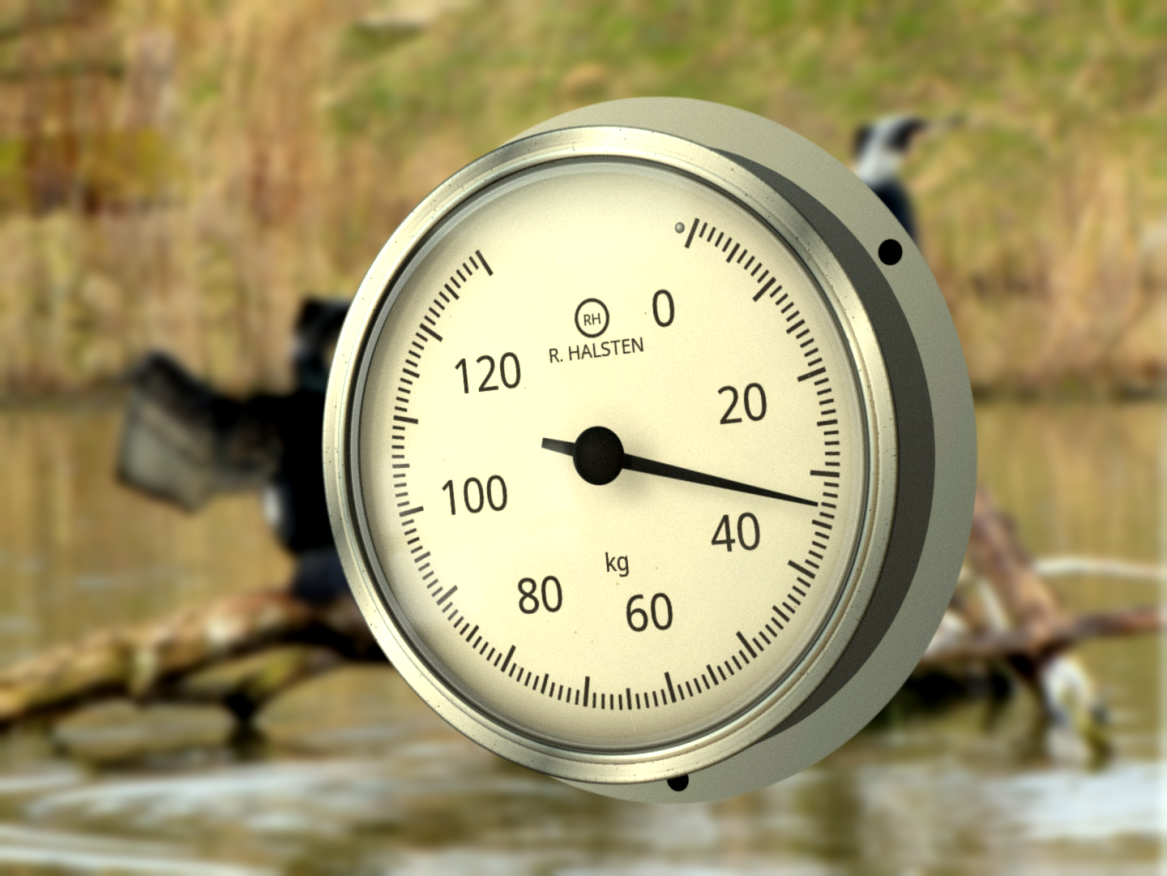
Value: 33 (kg)
